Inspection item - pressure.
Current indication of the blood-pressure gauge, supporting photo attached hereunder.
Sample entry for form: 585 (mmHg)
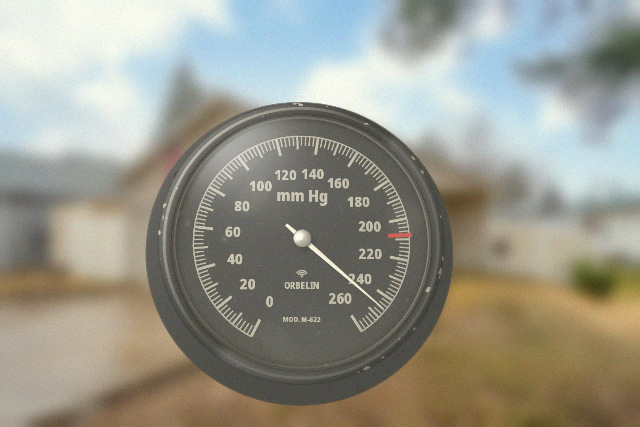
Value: 246 (mmHg)
